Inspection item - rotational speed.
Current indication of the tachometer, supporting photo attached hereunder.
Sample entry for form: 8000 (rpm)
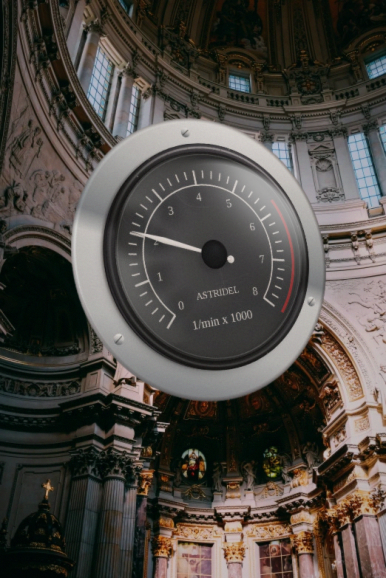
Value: 2000 (rpm)
